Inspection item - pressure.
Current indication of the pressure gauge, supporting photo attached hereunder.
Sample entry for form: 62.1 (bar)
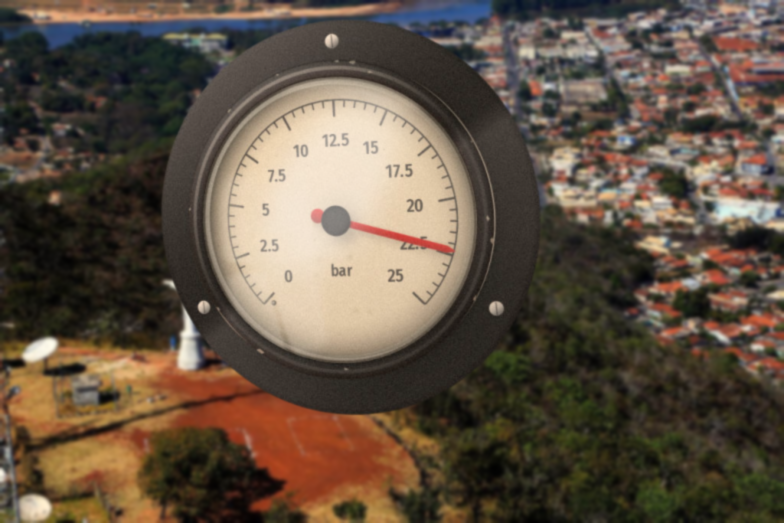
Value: 22.25 (bar)
